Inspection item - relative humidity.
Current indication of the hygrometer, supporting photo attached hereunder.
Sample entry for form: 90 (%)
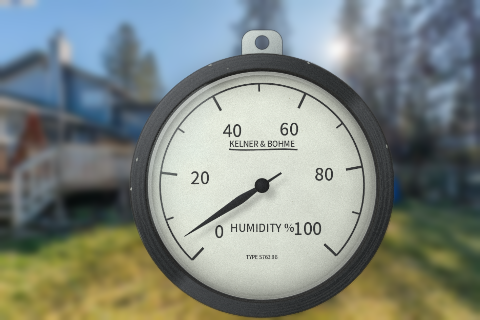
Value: 5 (%)
